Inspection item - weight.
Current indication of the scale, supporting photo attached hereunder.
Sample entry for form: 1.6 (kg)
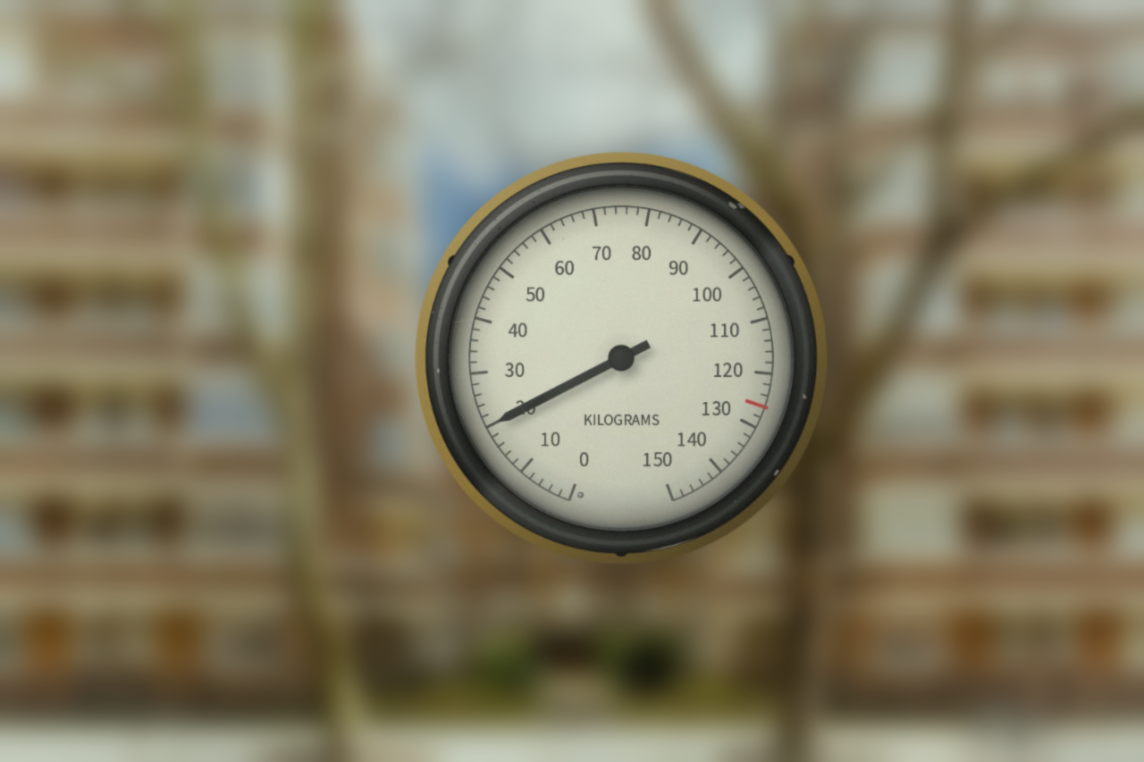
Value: 20 (kg)
